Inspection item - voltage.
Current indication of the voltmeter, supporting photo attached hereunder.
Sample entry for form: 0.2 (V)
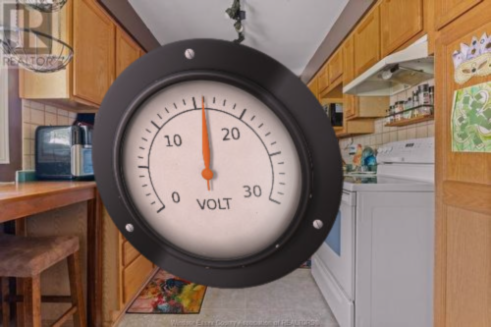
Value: 16 (V)
